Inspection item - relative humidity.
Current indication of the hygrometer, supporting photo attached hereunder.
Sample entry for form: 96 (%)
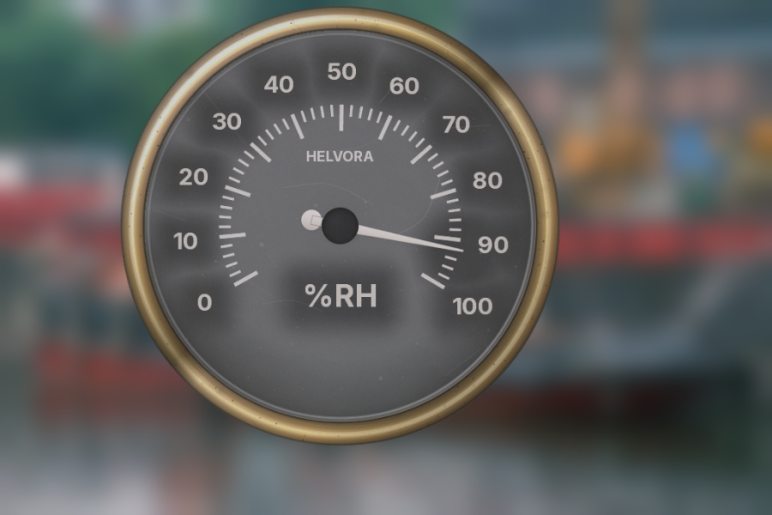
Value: 92 (%)
